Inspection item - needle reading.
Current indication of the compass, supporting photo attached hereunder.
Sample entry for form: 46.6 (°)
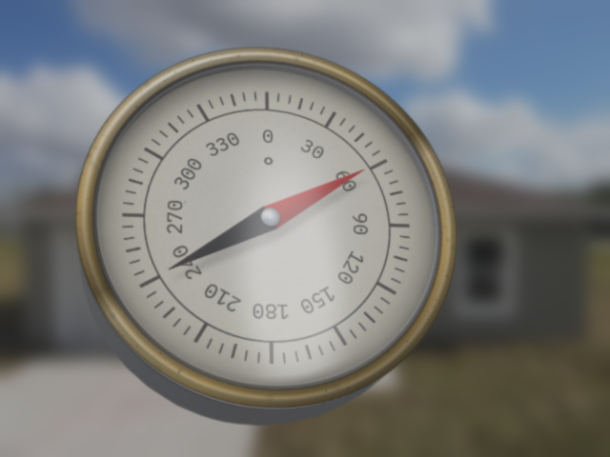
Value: 60 (°)
